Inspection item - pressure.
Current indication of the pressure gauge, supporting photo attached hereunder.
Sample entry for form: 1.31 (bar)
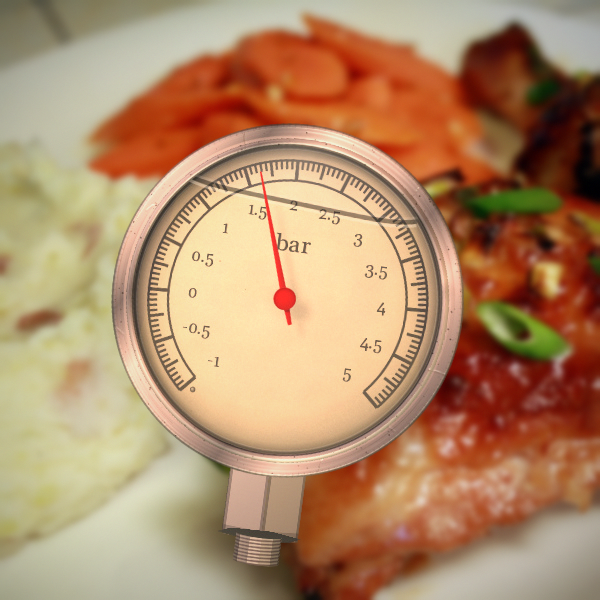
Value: 1.65 (bar)
